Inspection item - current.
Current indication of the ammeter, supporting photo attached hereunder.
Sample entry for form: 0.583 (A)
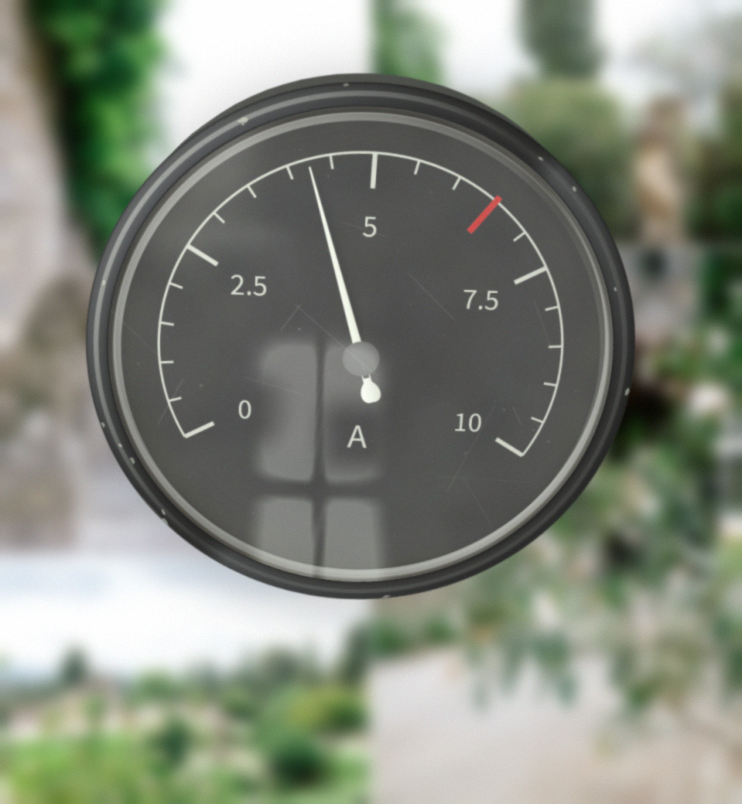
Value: 4.25 (A)
